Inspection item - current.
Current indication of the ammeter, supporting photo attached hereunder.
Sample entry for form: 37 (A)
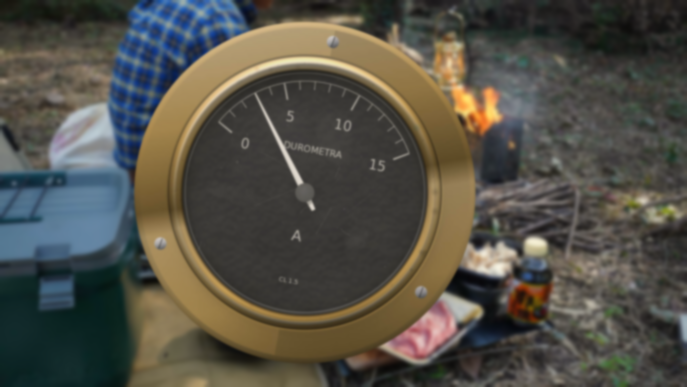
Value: 3 (A)
